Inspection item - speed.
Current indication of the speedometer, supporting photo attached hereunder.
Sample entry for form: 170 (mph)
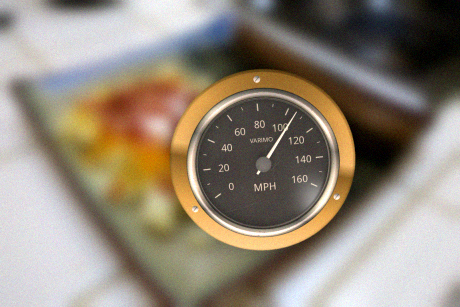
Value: 105 (mph)
